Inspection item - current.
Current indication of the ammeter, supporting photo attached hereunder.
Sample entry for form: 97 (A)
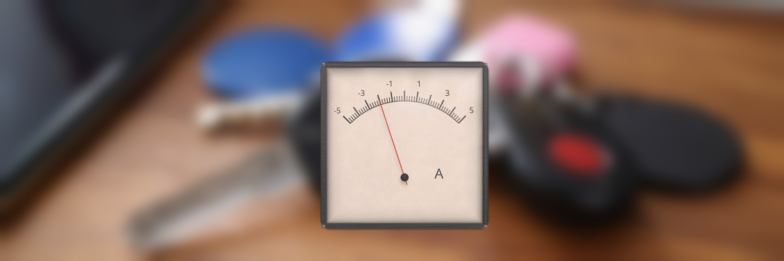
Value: -2 (A)
